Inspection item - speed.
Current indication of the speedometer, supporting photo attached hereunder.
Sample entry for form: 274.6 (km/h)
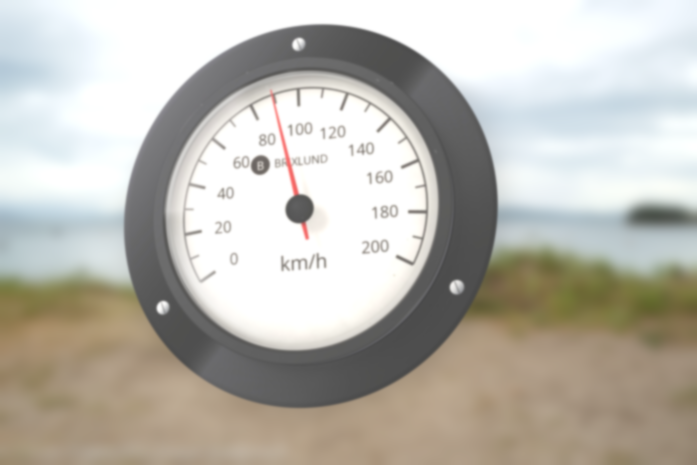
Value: 90 (km/h)
